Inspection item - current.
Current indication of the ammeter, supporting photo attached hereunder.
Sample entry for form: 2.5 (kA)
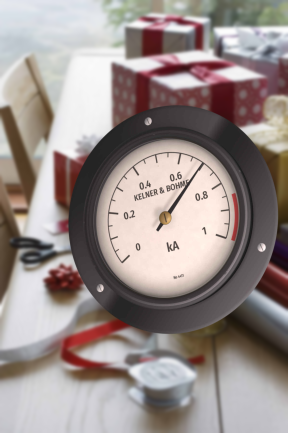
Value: 0.7 (kA)
